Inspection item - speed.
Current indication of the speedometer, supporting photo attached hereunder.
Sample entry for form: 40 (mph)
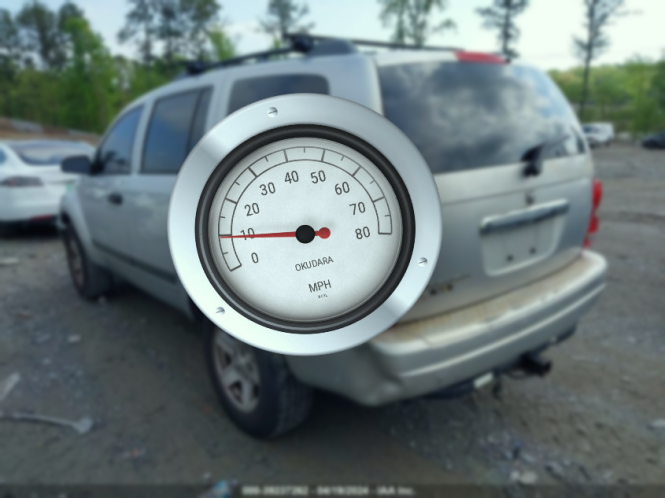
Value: 10 (mph)
